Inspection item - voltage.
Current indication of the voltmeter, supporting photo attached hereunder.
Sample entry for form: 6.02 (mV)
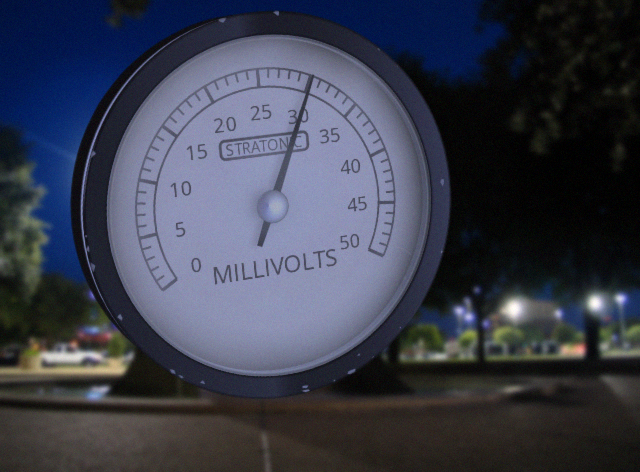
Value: 30 (mV)
